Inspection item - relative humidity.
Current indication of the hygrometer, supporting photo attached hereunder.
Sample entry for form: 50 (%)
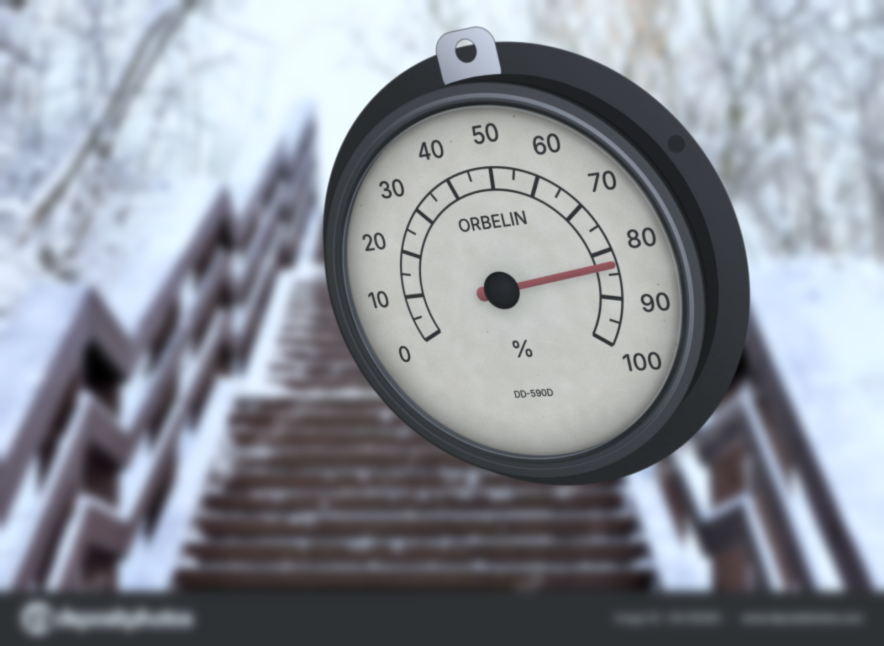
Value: 82.5 (%)
